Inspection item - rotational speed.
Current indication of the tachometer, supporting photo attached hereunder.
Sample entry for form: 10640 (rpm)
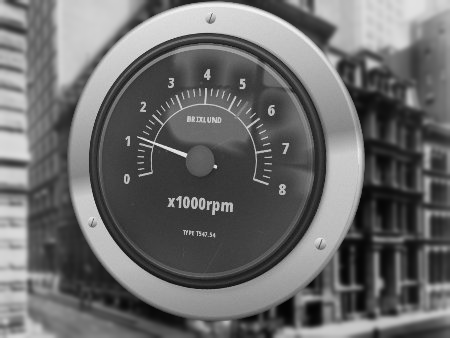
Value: 1200 (rpm)
